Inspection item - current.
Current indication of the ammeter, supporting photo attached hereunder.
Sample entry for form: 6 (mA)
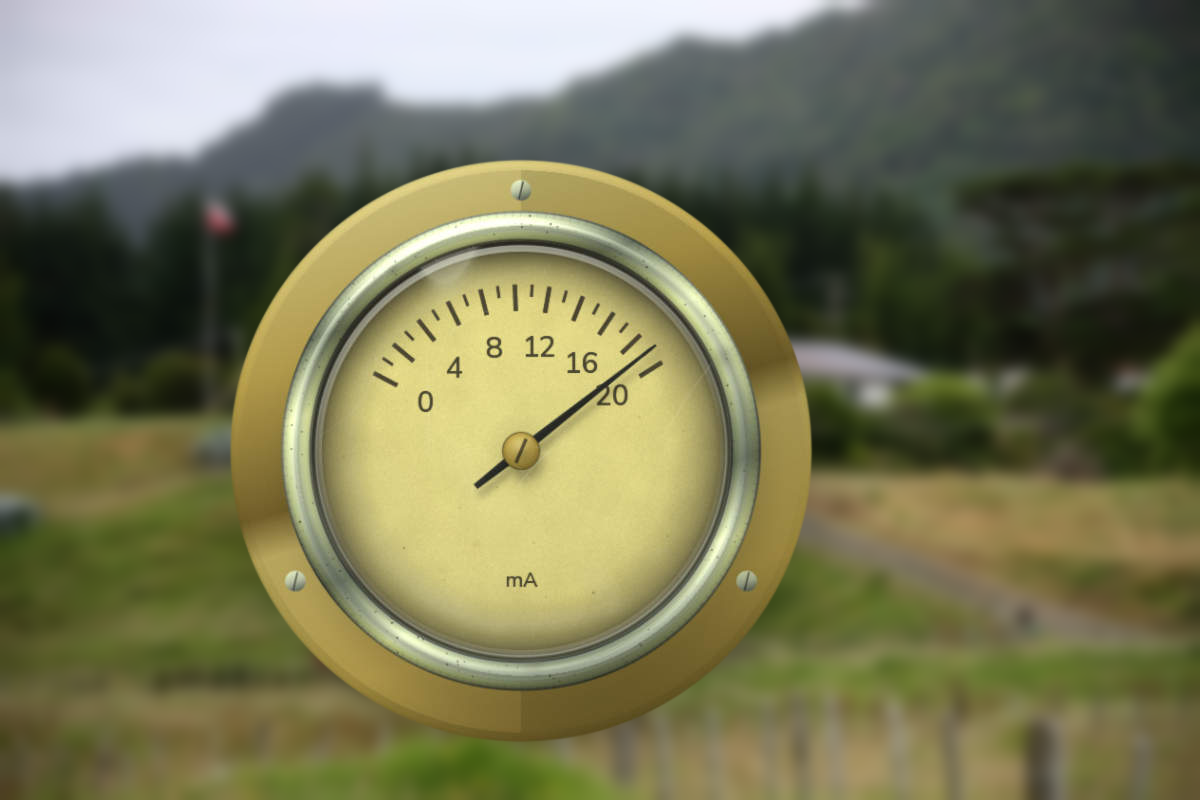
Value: 19 (mA)
